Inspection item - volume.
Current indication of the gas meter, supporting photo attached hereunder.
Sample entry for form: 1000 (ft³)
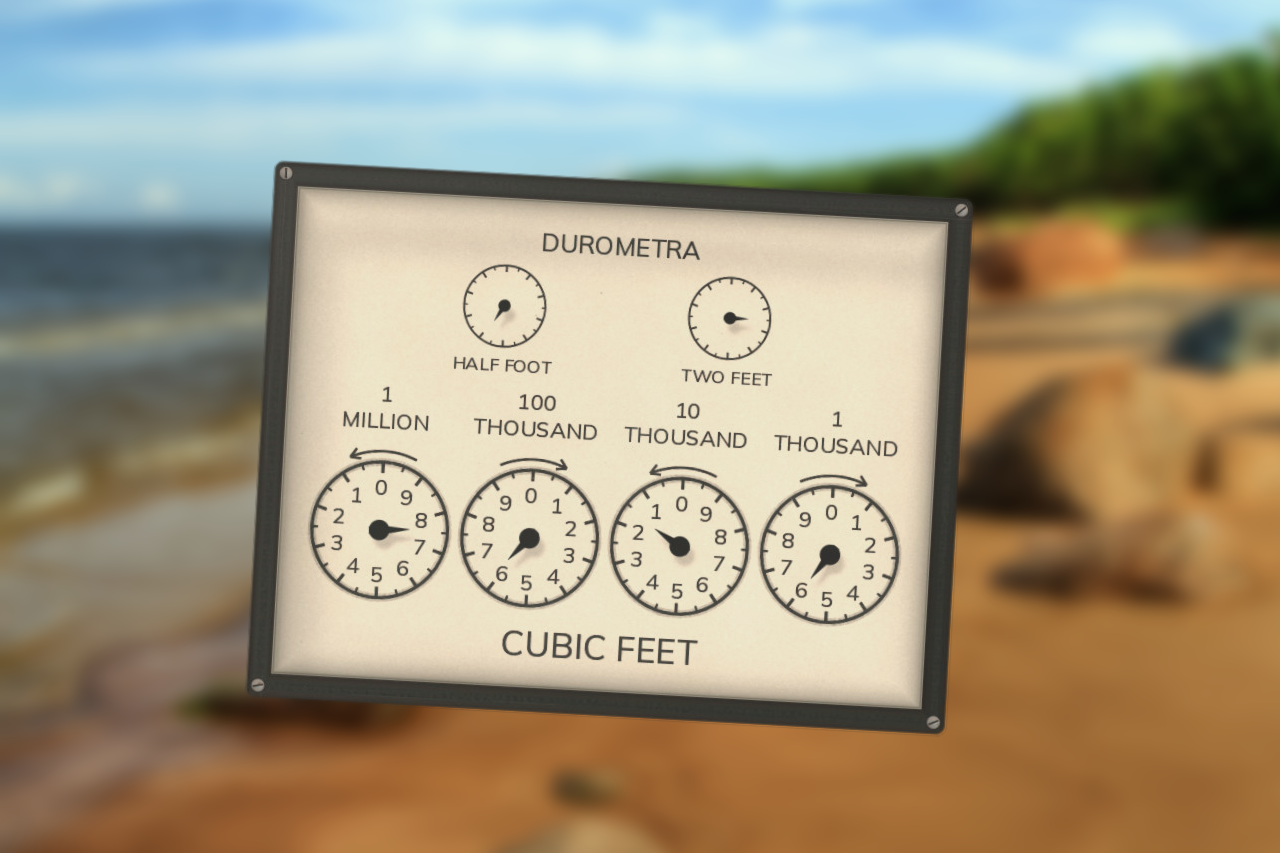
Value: 761600 (ft³)
